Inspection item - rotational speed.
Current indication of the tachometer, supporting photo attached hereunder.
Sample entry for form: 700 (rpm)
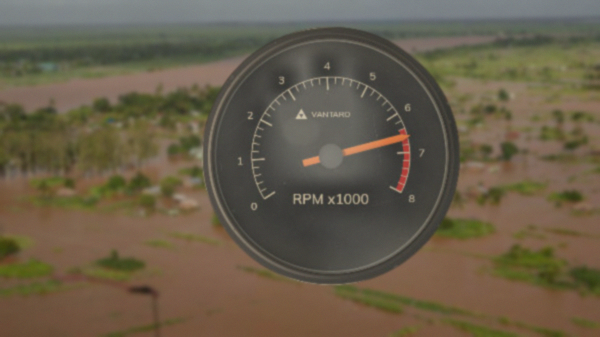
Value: 6600 (rpm)
